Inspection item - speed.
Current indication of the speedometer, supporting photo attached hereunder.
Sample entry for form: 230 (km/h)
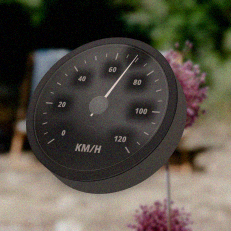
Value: 70 (km/h)
